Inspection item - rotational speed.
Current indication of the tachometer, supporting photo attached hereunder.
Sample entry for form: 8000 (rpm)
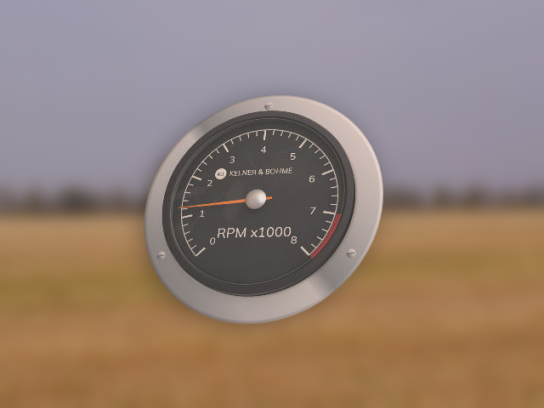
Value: 1200 (rpm)
